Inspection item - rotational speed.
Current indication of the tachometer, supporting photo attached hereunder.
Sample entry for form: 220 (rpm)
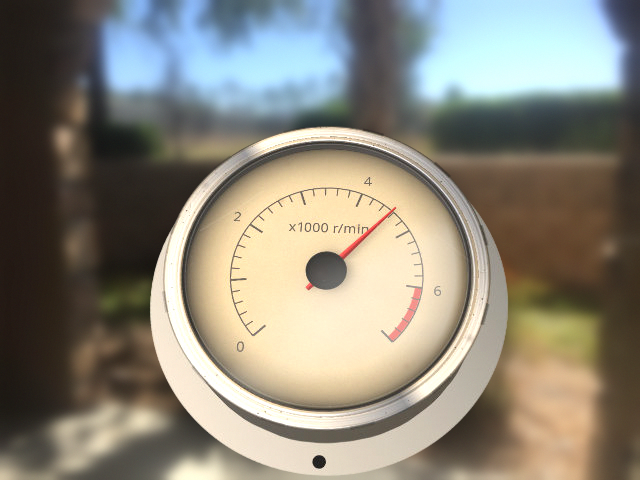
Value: 4600 (rpm)
